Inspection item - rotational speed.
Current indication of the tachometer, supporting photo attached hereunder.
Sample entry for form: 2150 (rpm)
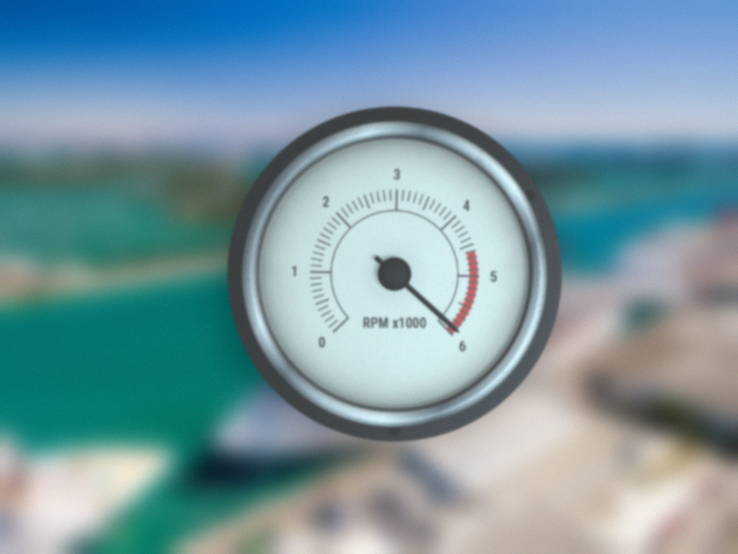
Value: 5900 (rpm)
